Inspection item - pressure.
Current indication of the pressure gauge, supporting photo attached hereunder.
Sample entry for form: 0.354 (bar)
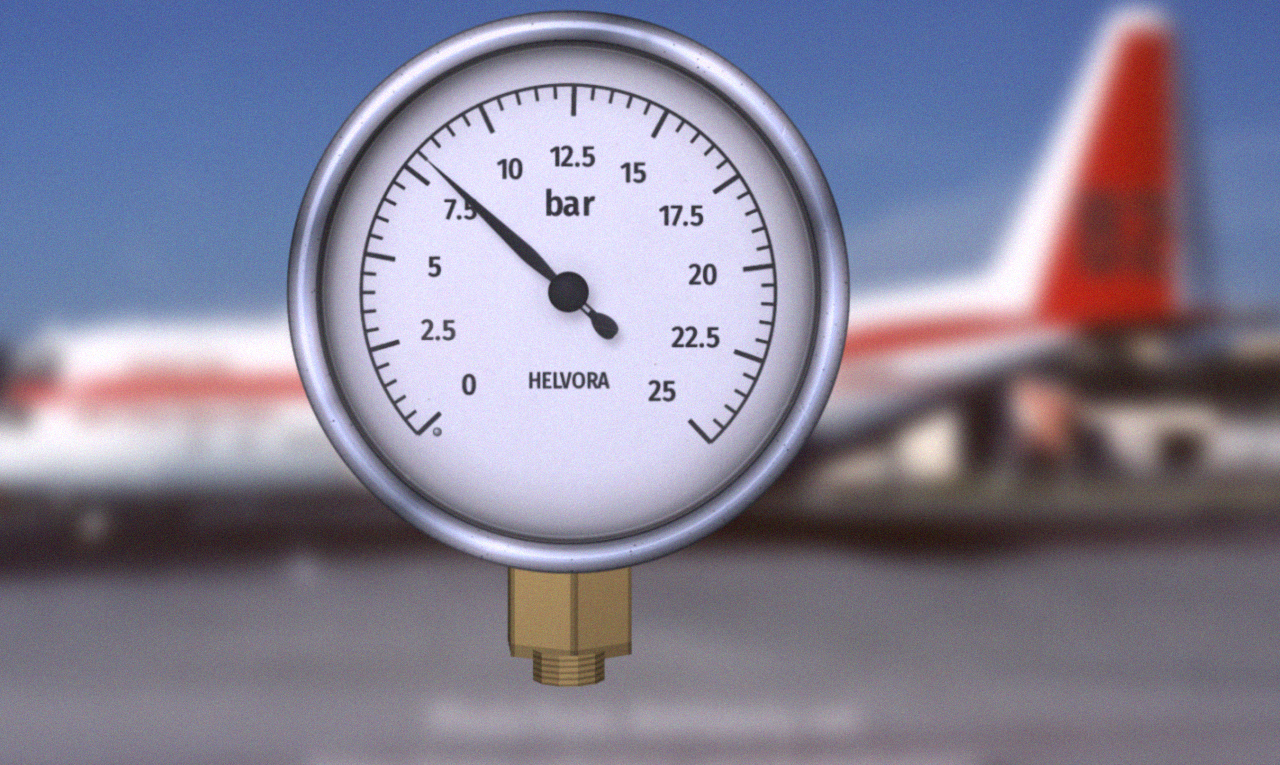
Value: 8 (bar)
